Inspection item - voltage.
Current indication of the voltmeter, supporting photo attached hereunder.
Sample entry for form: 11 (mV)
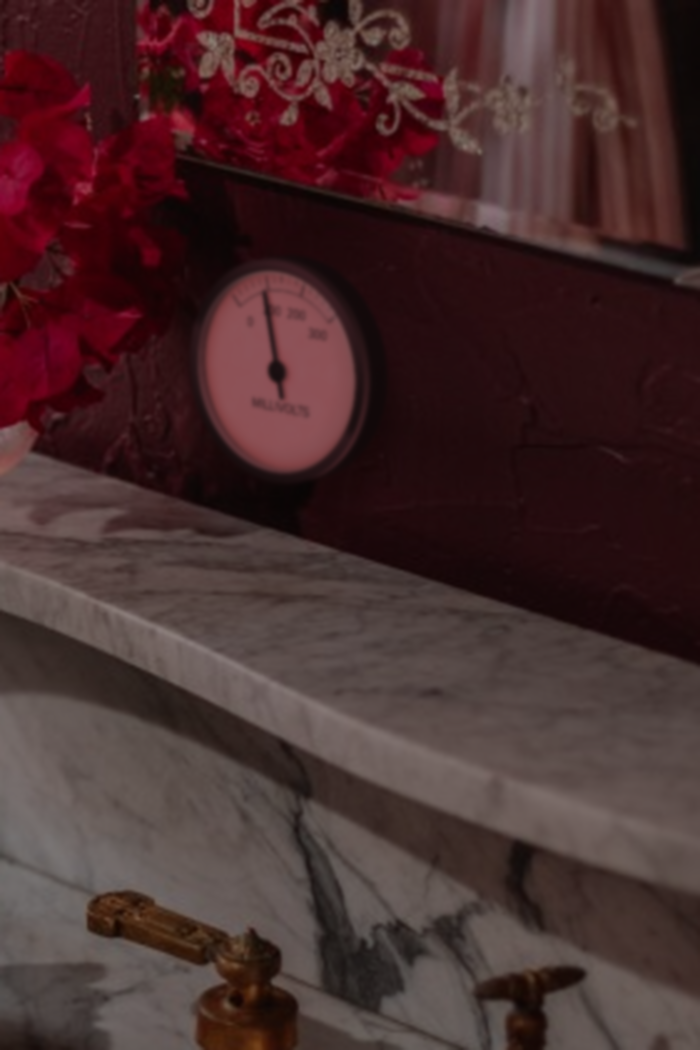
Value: 100 (mV)
